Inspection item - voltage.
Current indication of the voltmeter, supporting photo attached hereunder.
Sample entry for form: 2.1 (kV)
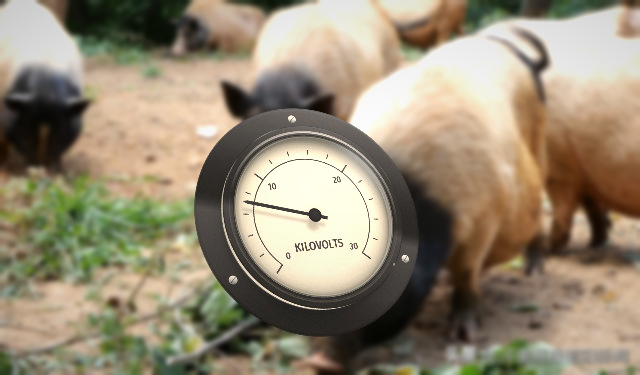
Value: 7 (kV)
